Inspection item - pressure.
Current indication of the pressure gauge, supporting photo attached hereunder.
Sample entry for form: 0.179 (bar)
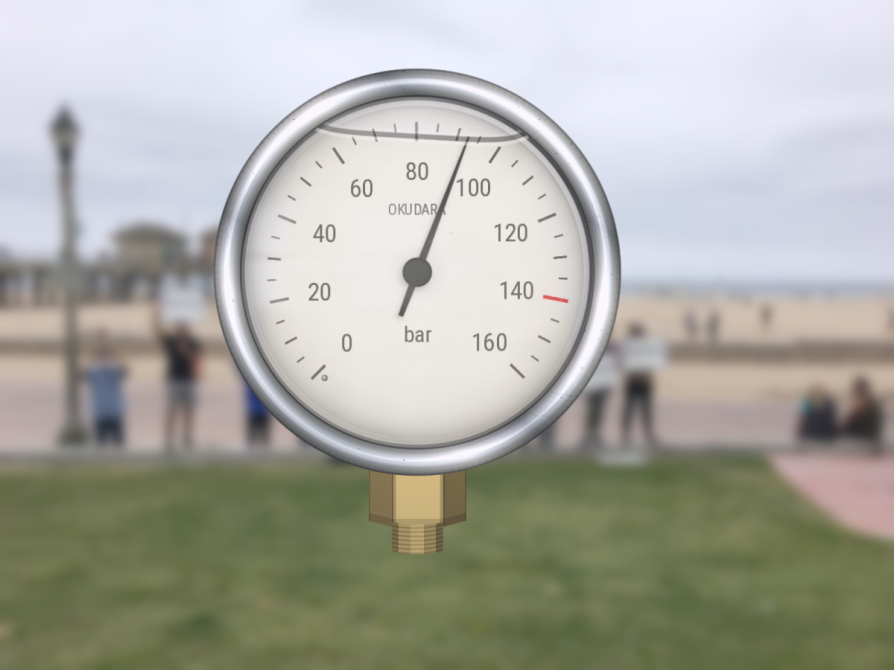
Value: 92.5 (bar)
